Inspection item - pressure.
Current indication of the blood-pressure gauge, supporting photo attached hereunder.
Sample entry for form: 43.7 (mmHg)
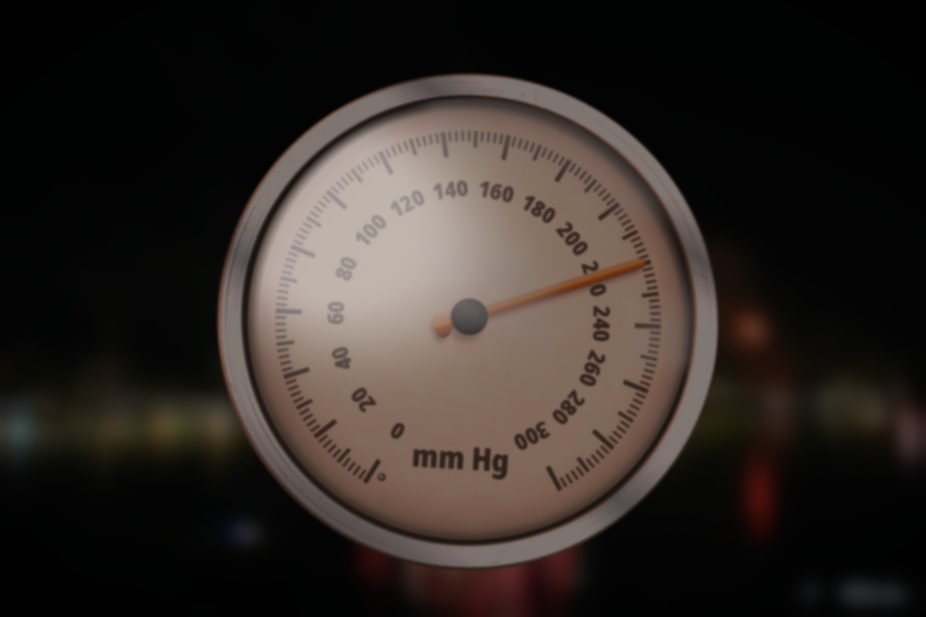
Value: 220 (mmHg)
